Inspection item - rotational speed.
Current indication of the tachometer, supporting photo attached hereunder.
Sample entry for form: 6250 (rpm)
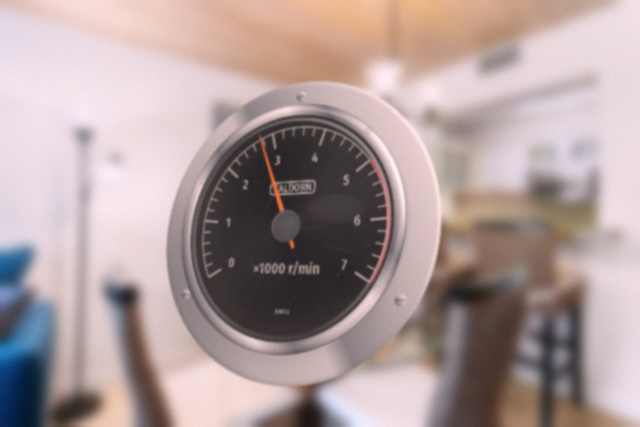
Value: 2800 (rpm)
